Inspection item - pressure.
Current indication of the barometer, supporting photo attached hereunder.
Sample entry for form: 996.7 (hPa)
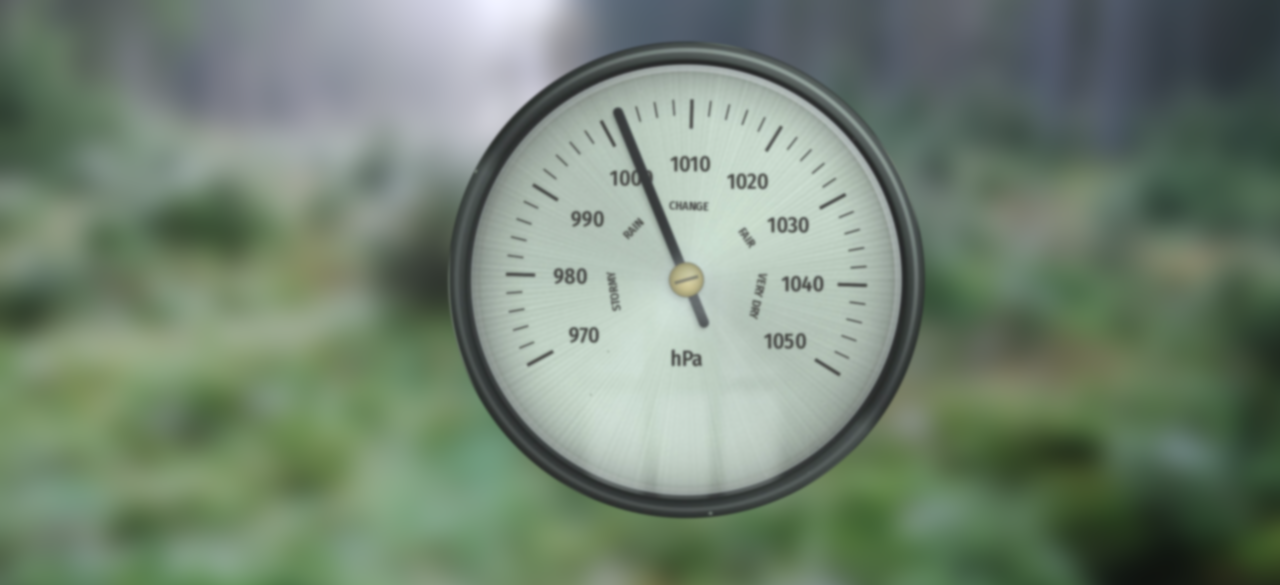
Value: 1002 (hPa)
